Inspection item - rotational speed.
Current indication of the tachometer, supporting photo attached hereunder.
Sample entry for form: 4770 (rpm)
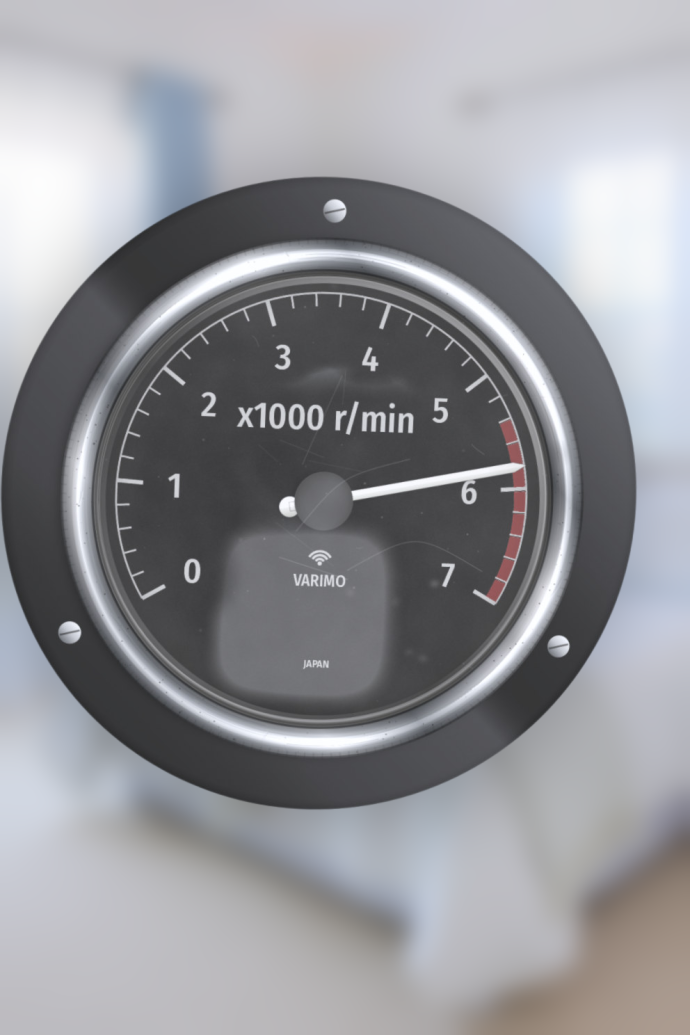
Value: 5800 (rpm)
